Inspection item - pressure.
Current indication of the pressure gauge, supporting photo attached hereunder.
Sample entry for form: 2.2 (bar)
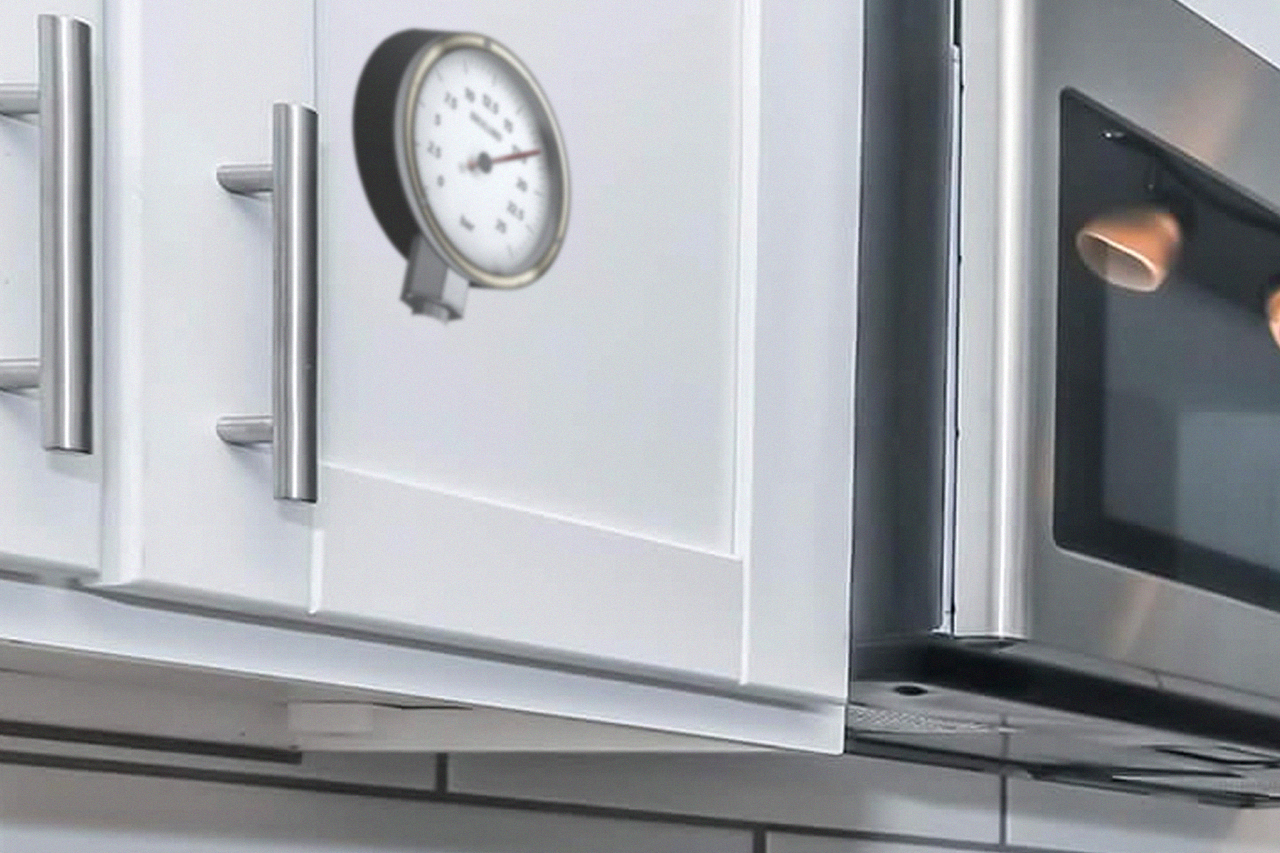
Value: 17.5 (bar)
